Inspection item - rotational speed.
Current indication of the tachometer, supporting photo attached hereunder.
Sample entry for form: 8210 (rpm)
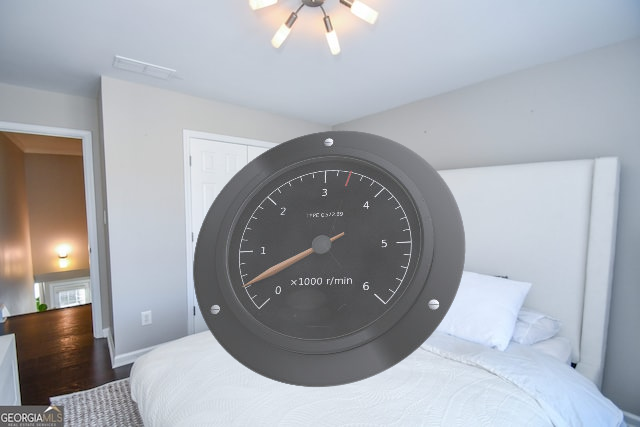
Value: 400 (rpm)
